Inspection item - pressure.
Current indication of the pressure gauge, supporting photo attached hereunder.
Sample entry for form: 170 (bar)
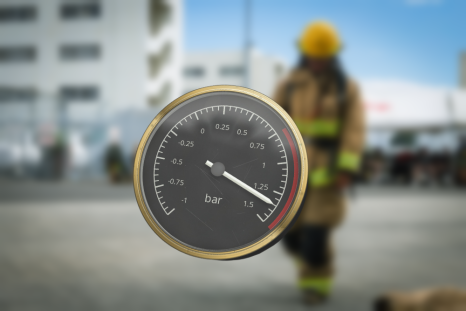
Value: 1.35 (bar)
